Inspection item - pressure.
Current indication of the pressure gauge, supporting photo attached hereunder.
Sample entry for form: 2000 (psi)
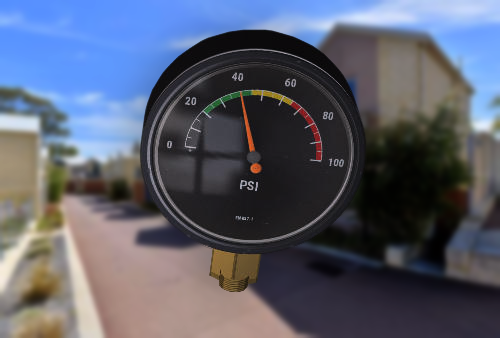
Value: 40 (psi)
